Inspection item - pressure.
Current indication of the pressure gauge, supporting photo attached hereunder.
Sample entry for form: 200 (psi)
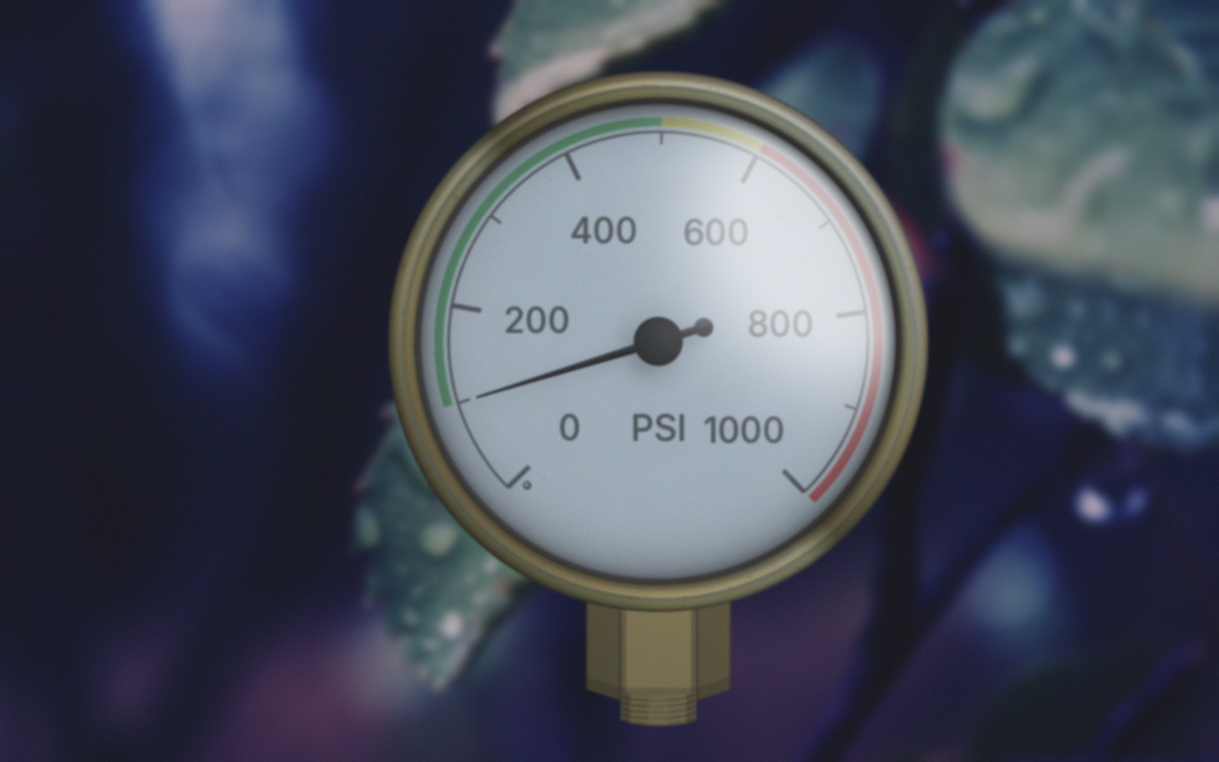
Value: 100 (psi)
